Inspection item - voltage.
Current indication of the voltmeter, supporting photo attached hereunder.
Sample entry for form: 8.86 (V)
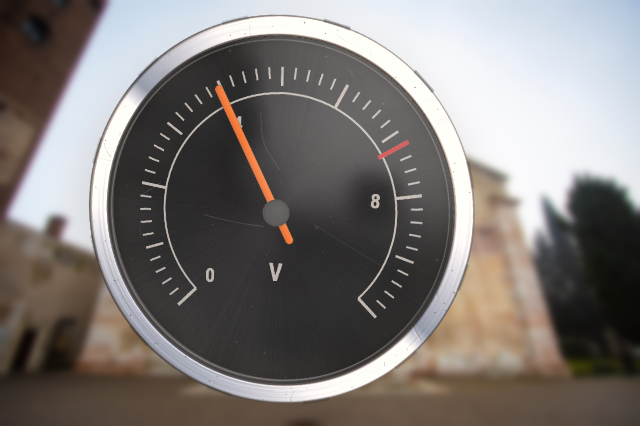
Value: 4 (V)
